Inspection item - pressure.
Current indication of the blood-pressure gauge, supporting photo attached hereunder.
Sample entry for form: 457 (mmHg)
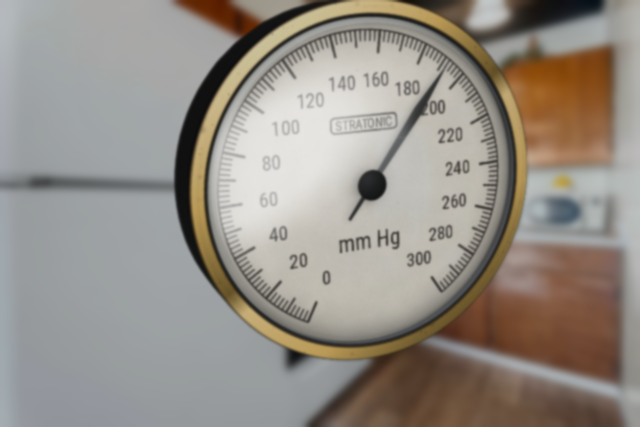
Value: 190 (mmHg)
